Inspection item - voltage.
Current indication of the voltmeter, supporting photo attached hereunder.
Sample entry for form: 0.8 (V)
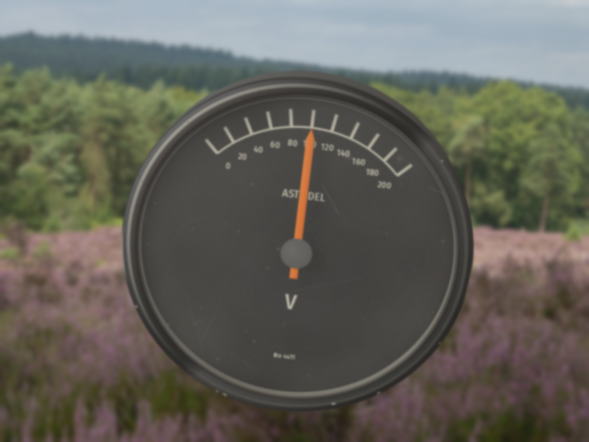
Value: 100 (V)
